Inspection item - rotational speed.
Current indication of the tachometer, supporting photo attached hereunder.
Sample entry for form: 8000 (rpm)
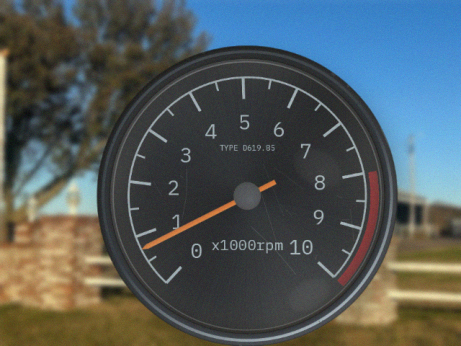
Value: 750 (rpm)
